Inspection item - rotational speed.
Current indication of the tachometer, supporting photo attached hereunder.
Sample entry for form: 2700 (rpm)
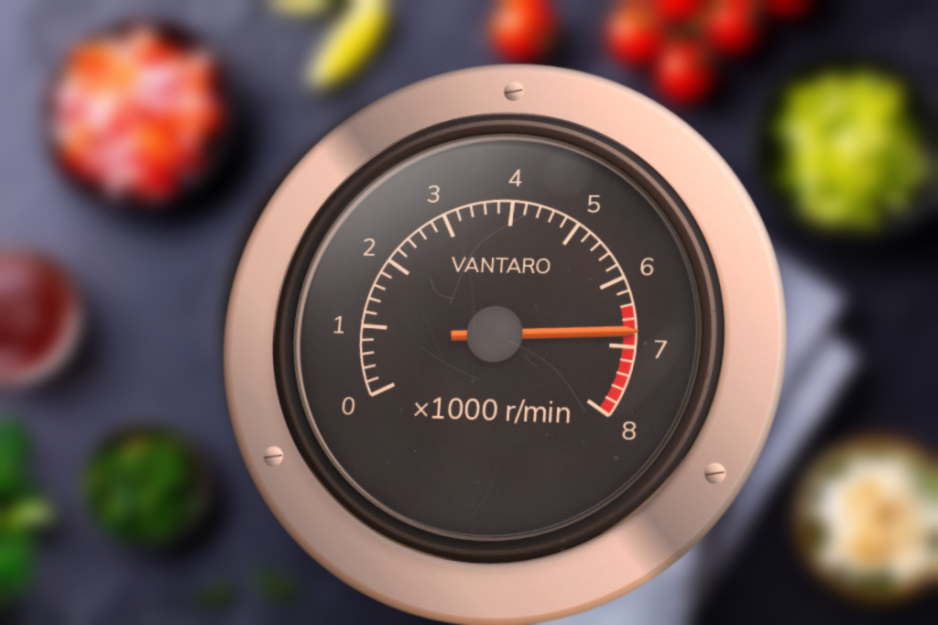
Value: 6800 (rpm)
